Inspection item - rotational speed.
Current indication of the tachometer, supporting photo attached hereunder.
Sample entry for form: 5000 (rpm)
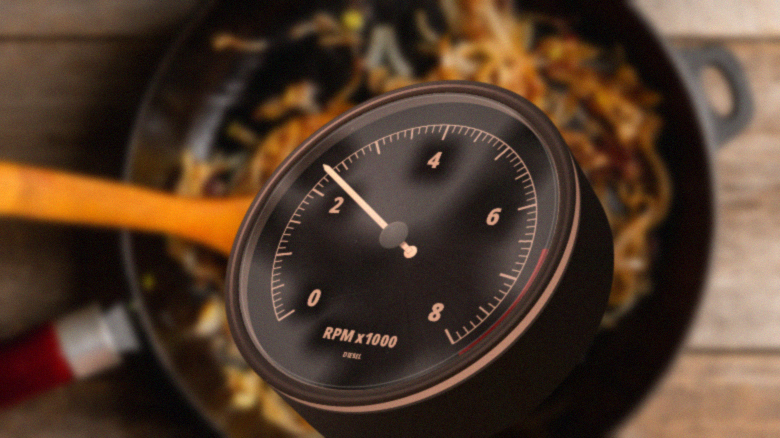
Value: 2300 (rpm)
